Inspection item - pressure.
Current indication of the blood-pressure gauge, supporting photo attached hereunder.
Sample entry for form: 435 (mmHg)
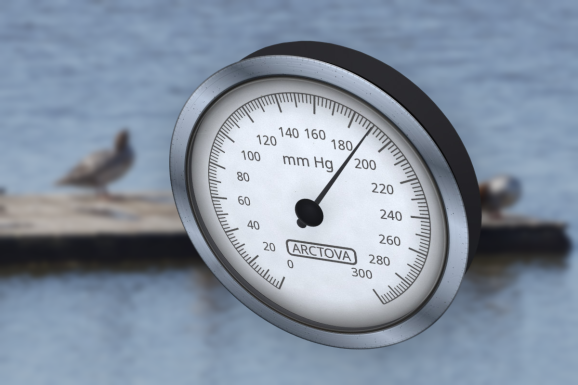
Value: 190 (mmHg)
